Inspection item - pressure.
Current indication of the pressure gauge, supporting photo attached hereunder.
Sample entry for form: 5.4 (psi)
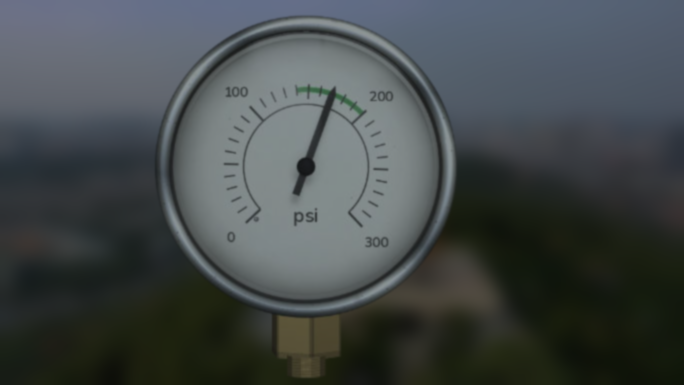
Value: 170 (psi)
